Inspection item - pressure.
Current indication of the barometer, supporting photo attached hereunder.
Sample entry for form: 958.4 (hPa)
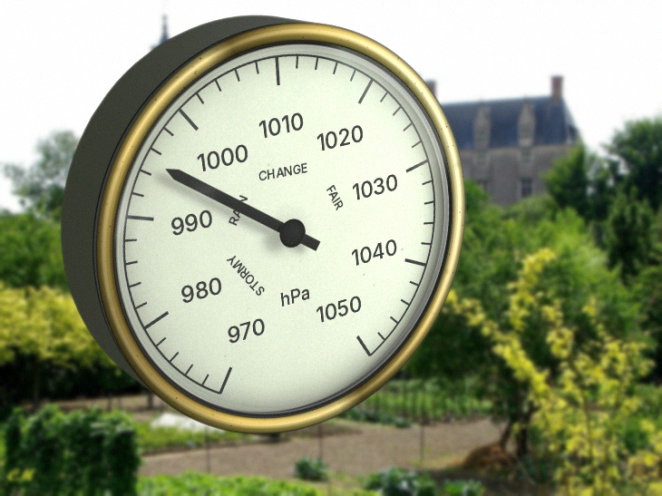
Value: 995 (hPa)
